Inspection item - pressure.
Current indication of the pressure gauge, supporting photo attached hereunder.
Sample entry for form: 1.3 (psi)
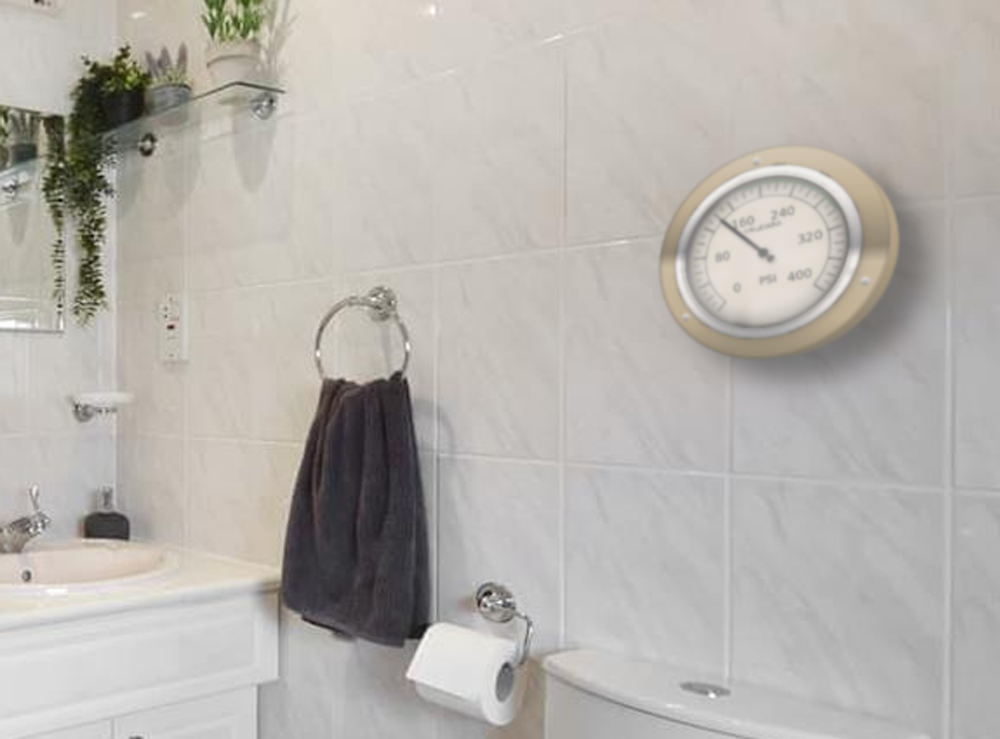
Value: 140 (psi)
